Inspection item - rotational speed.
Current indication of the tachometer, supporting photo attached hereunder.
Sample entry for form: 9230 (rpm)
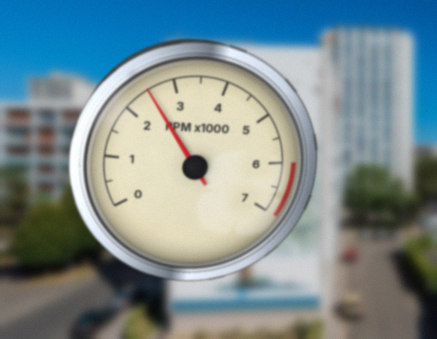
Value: 2500 (rpm)
